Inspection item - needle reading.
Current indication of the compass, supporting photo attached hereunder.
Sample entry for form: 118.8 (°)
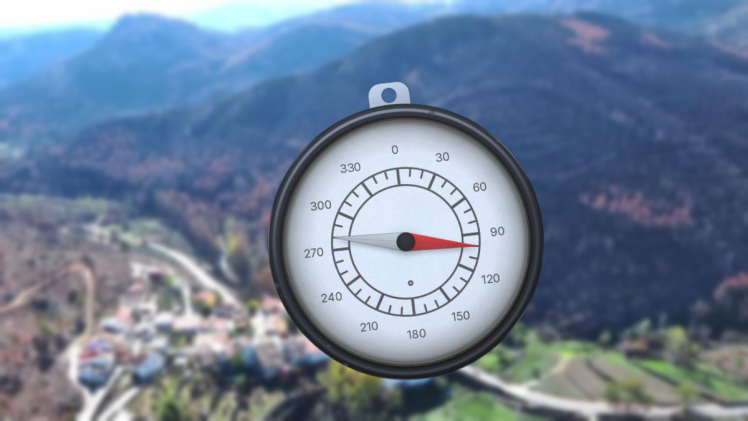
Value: 100 (°)
